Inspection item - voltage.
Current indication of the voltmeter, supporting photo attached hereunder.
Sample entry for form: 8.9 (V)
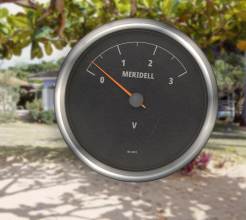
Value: 0.25 (V)
